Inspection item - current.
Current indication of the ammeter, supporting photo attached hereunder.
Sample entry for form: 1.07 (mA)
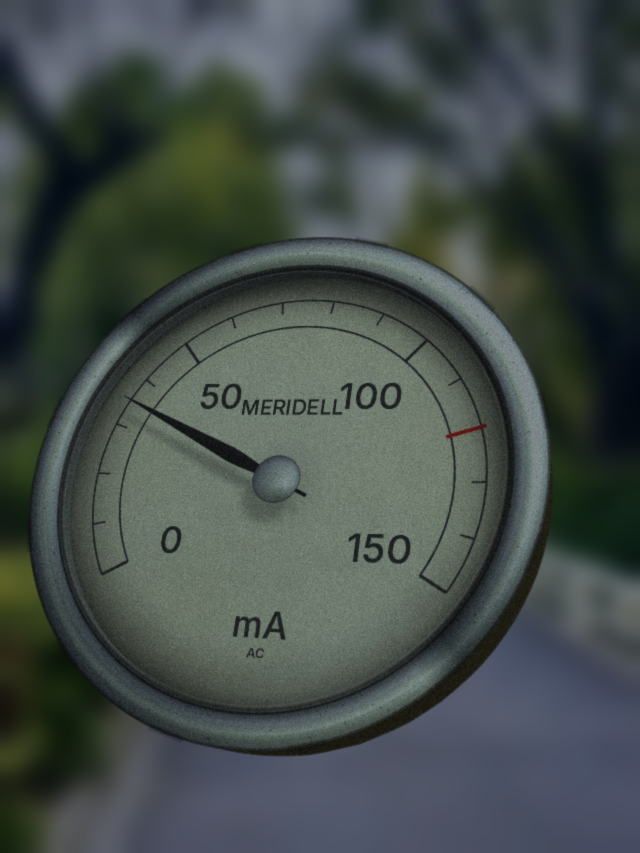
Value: 35 (mA)
